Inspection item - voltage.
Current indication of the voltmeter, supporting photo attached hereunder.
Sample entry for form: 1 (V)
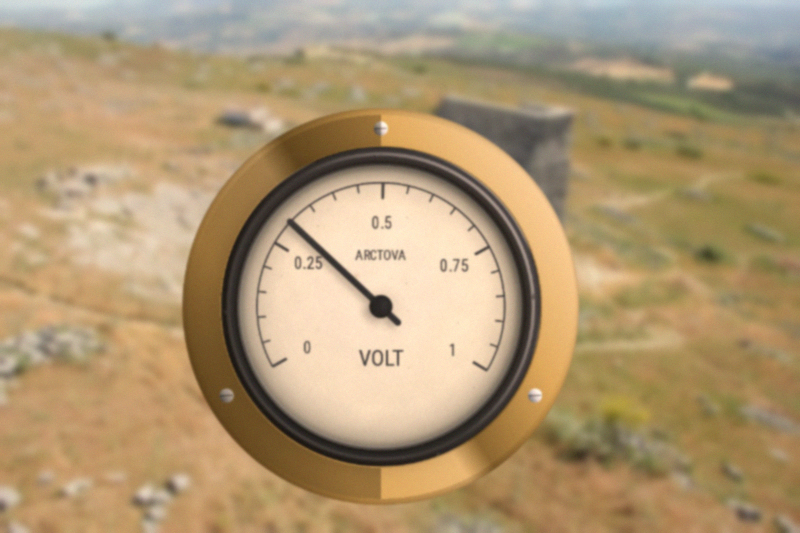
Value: 0.3 (V)
